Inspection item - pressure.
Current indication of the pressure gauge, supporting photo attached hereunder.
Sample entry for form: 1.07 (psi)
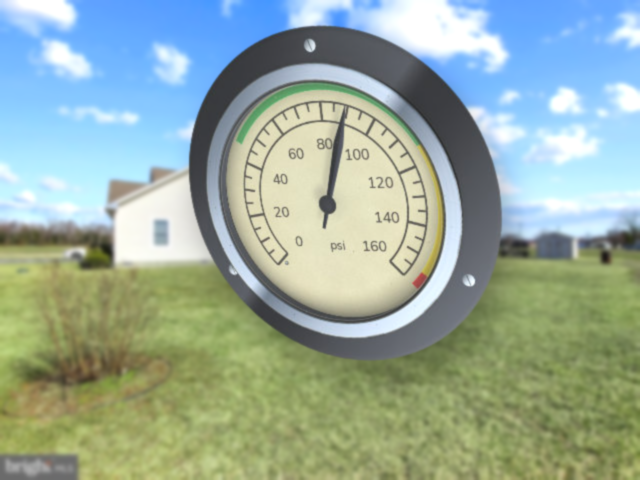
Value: 90 (psi)
